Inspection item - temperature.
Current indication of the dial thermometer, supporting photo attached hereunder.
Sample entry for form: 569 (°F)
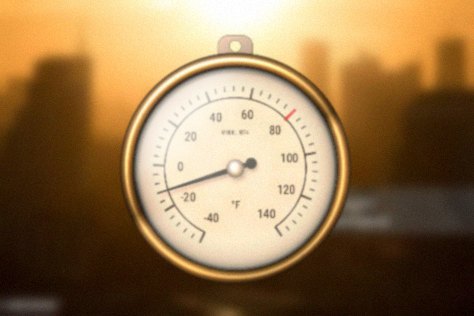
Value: -12 (°F)
